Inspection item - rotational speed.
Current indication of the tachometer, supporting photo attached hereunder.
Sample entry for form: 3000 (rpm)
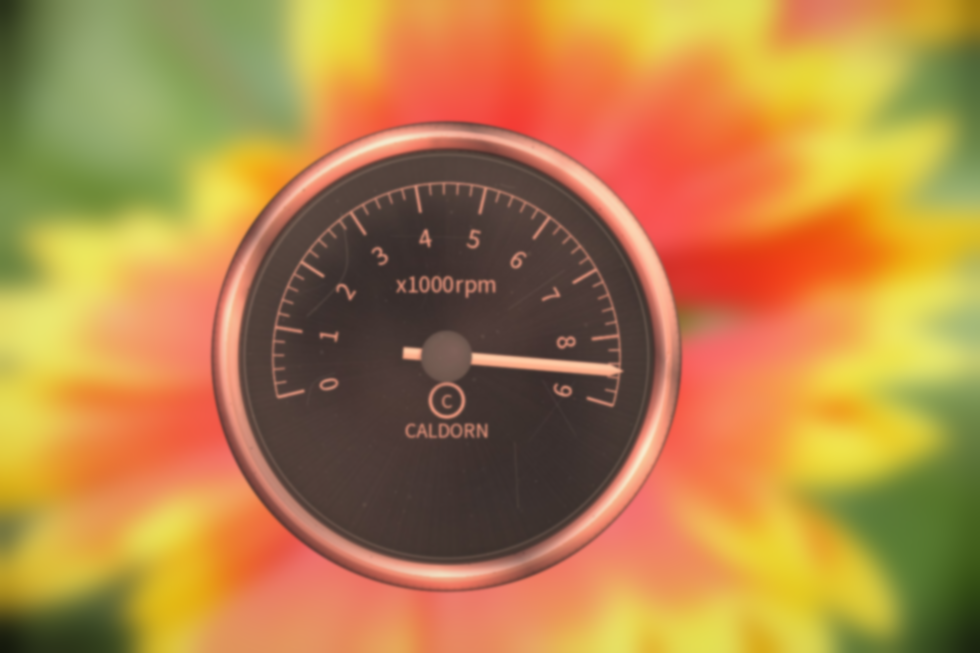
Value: 8500 (rpm)
